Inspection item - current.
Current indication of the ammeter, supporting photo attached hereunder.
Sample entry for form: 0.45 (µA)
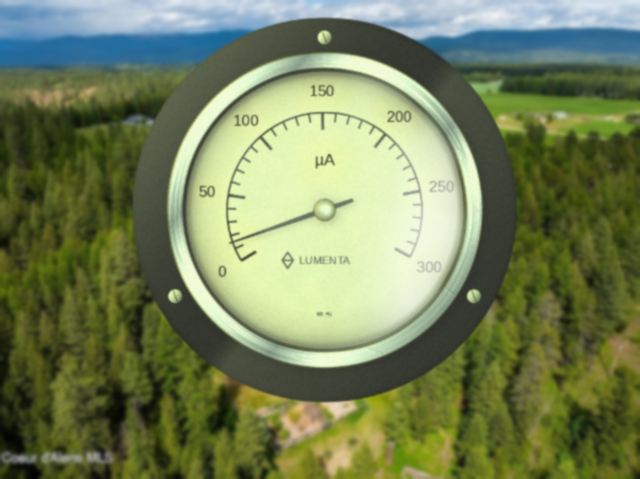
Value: 15 (µA)
